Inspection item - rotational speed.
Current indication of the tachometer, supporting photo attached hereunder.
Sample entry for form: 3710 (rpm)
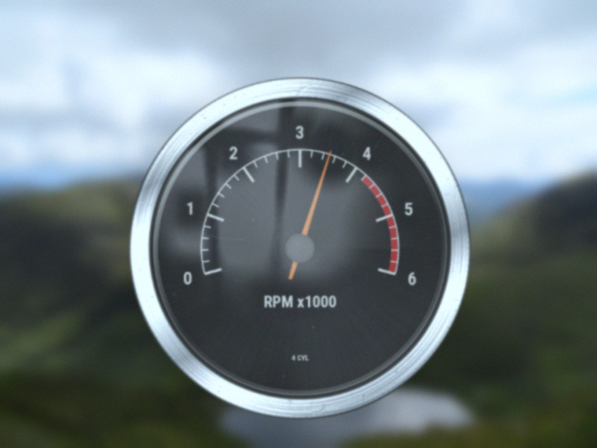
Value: 3500 (rpm)
